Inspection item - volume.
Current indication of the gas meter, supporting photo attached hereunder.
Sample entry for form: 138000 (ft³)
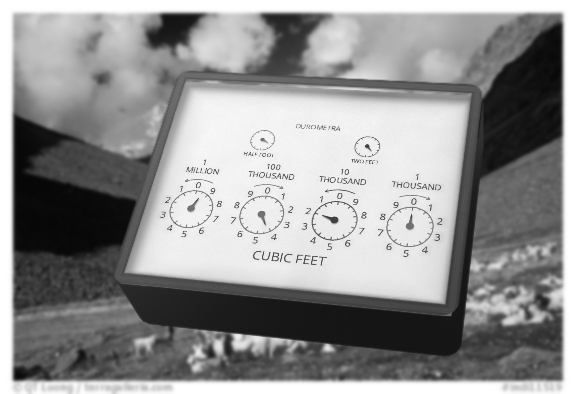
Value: 942000 (ft³)
